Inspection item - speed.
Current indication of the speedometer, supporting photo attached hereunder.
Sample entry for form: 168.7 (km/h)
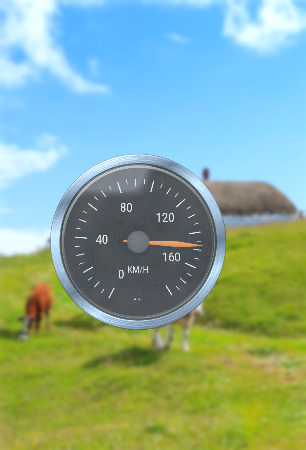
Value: 147.5 (km/h)
